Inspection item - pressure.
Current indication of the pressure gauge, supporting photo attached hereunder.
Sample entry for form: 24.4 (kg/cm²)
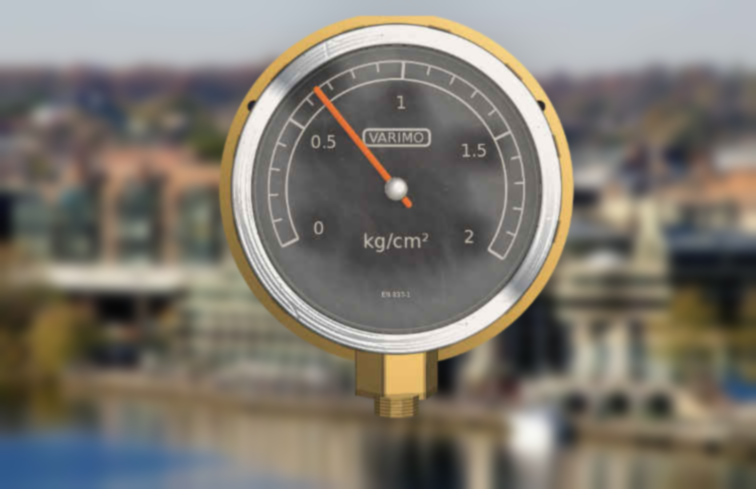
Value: 0.65 (kg/cm²)
